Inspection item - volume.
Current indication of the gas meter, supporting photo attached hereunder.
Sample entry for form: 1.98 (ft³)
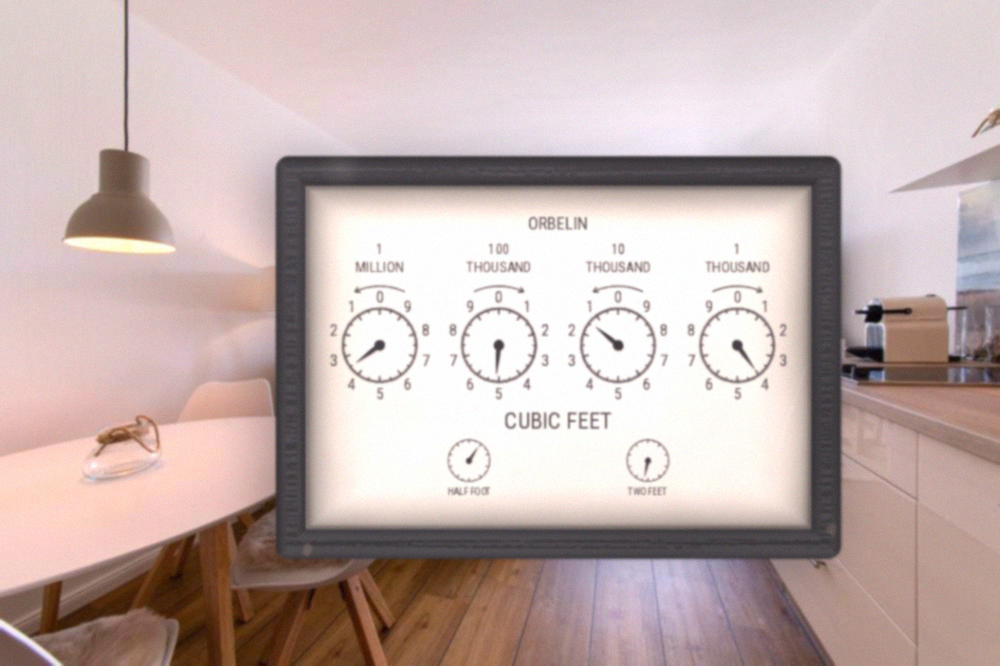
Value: 351400 (ft³)
